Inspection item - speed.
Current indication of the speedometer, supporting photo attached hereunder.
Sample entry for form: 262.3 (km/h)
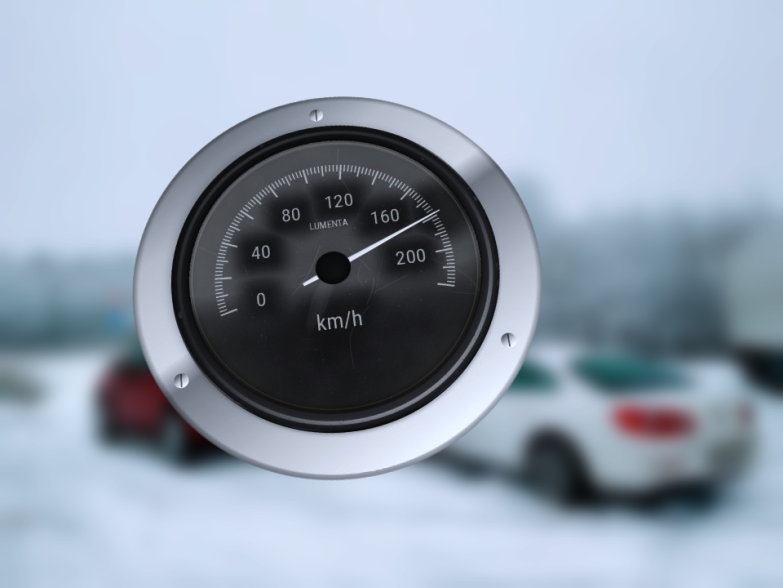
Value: 180 (km/h)
